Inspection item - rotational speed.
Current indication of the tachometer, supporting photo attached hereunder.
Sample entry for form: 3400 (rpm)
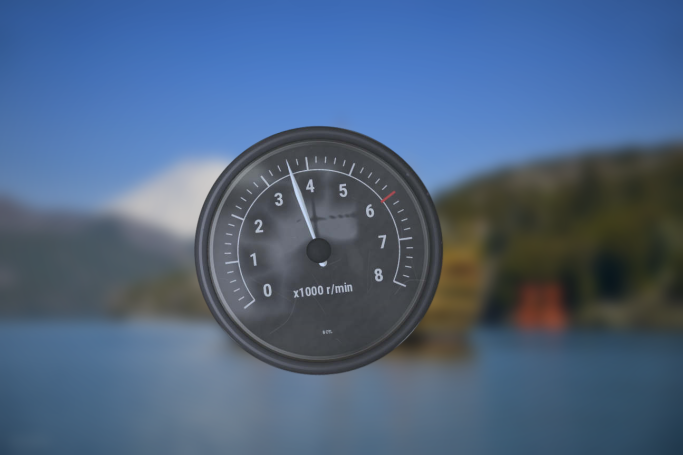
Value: 3600 (rpm)
